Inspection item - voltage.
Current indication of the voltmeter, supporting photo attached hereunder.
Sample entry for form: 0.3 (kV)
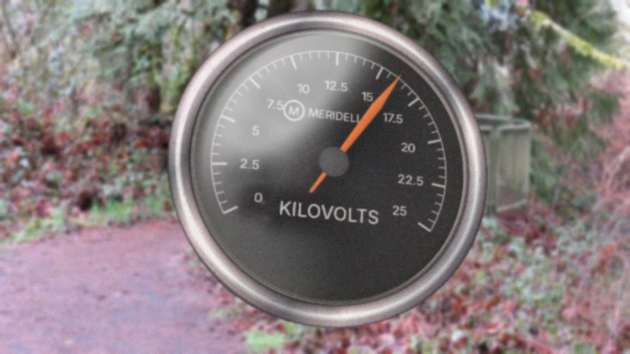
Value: 16 (kV)
